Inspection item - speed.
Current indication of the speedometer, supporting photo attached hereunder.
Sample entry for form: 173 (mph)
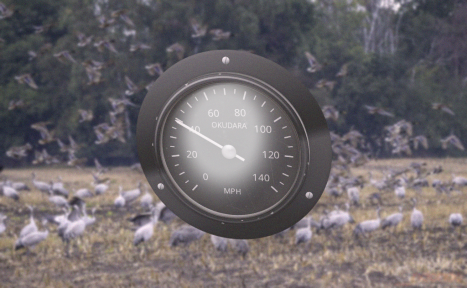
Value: 40 (mph)
